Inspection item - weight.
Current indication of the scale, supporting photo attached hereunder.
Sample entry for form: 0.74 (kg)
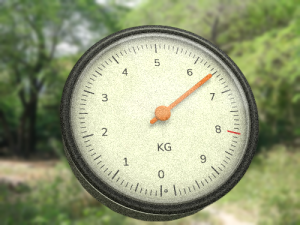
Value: 6.5 (kg)
